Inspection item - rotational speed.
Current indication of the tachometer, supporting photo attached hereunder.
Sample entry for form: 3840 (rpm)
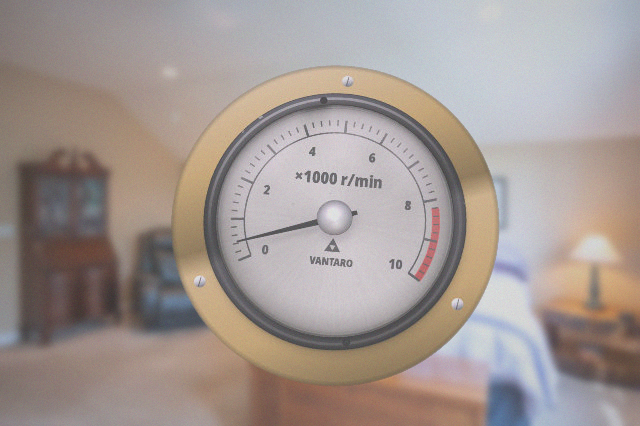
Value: 400 (rpm)
